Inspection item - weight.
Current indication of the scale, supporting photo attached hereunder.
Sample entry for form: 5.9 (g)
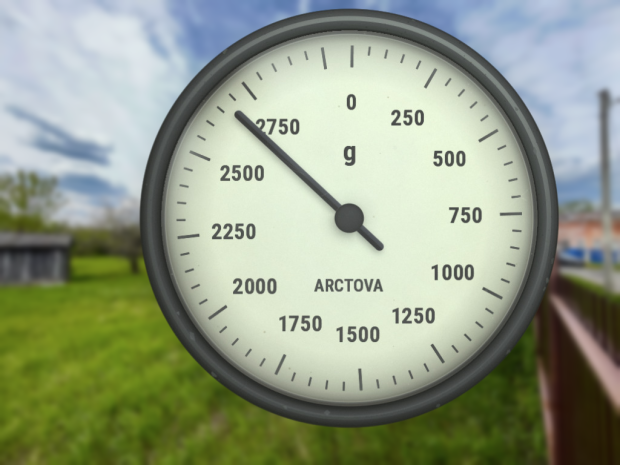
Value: 2675 (g)
